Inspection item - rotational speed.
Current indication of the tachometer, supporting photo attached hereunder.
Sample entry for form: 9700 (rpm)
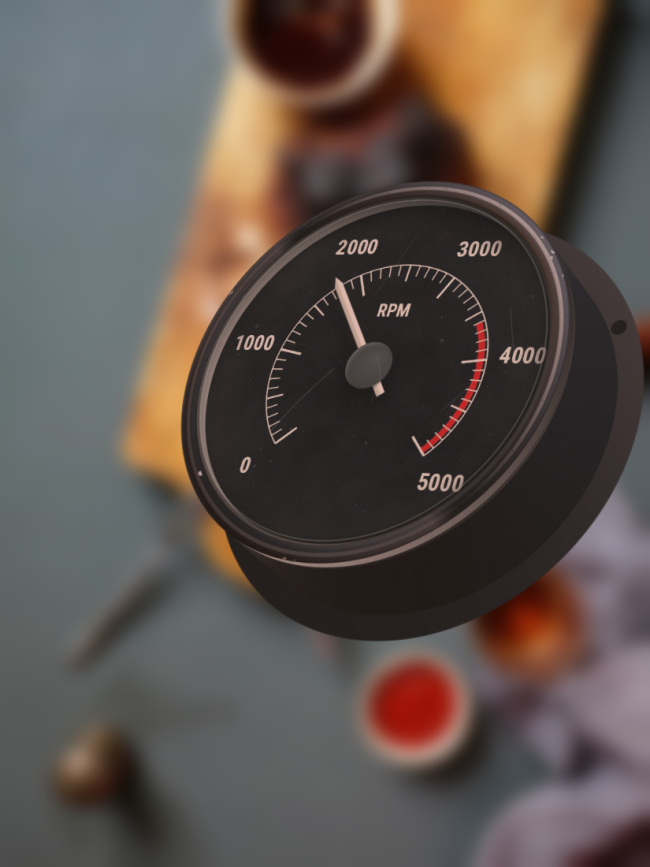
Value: 1800 (rpm)
